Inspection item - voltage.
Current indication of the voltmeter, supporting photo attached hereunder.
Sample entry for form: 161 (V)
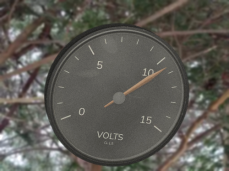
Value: 10.5 (V)
